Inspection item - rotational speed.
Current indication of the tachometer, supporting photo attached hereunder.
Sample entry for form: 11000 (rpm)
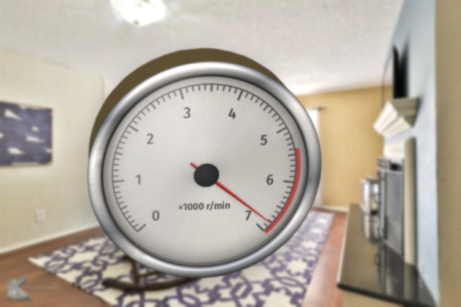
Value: 6800 (rpm)
